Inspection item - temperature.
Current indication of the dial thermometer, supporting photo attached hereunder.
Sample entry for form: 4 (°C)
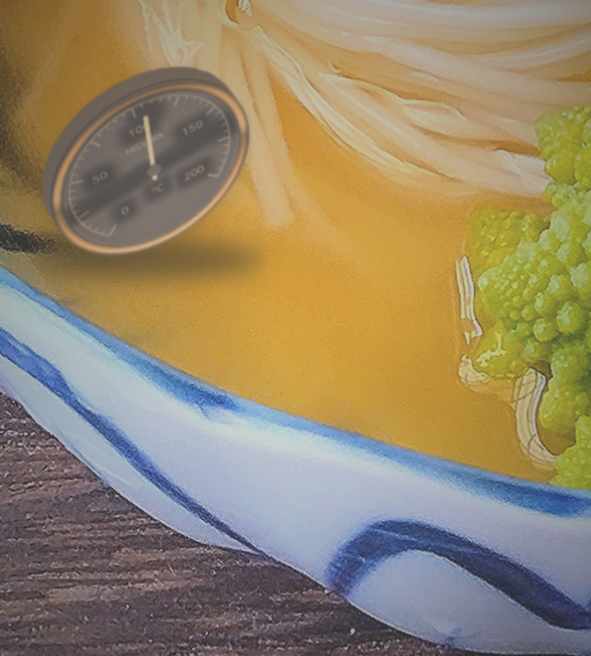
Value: 105 (°C)
